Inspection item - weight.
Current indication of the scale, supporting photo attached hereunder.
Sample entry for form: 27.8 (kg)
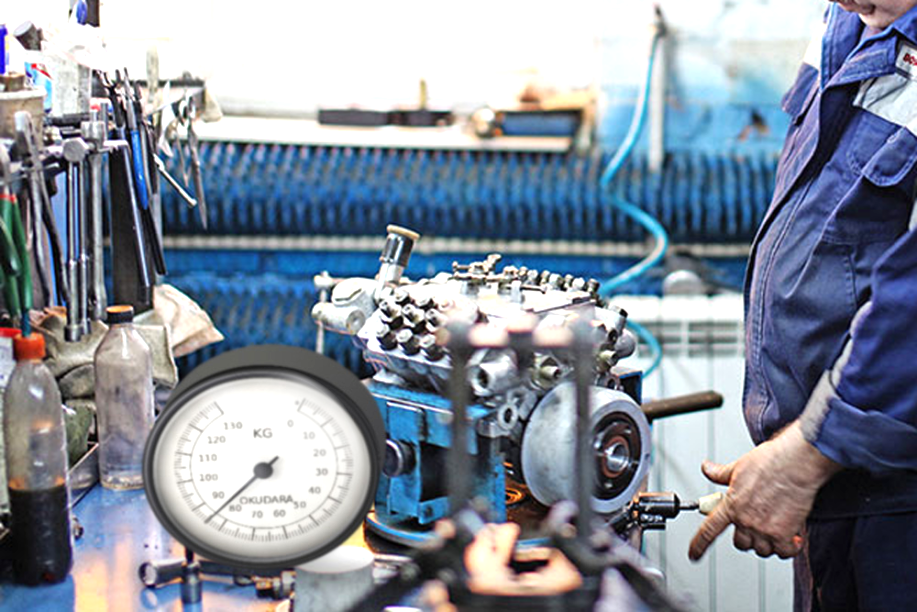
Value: 85 (kg)
